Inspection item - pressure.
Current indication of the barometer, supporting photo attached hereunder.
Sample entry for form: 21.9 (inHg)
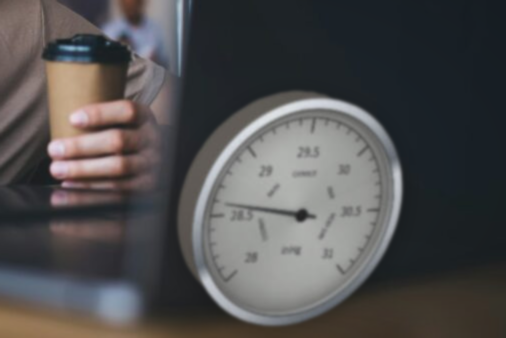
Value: 28.6 (inHg)
